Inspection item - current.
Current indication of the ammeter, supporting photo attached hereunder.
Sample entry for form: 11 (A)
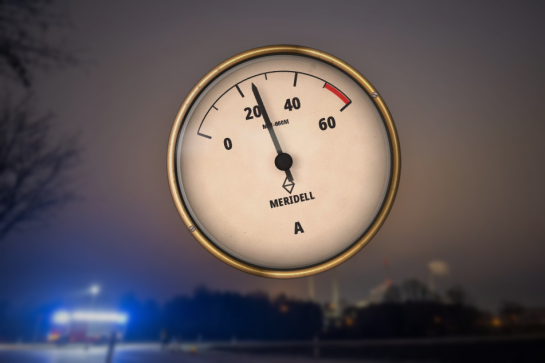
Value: 25 (A)
